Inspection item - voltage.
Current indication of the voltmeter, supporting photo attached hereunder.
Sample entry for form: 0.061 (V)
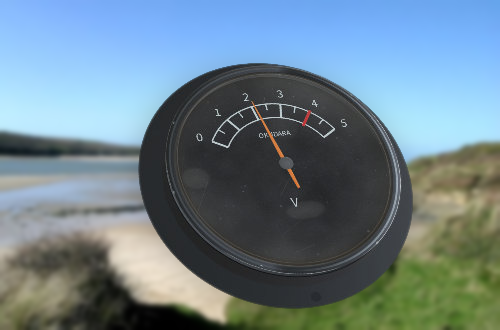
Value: 2 (V)
